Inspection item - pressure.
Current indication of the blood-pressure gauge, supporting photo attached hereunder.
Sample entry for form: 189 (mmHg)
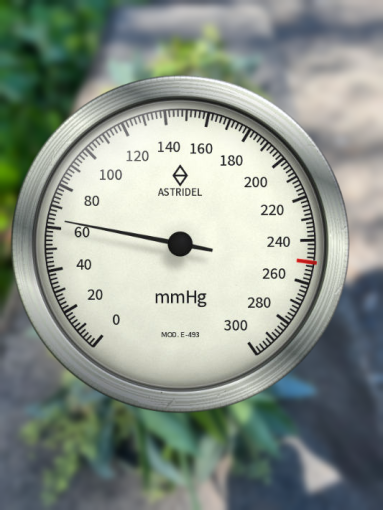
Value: 64 (mmHg)
